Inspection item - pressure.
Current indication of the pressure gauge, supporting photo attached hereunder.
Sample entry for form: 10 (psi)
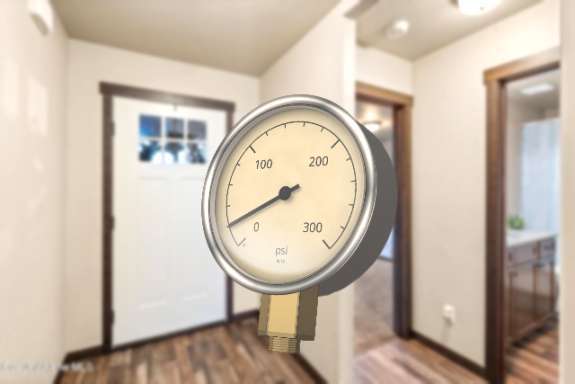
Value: 20 (psi)
